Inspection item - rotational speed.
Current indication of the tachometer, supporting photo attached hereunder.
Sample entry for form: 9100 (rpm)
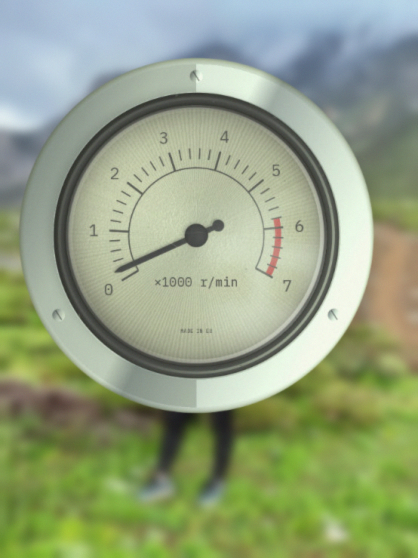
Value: 200 (rpm)
